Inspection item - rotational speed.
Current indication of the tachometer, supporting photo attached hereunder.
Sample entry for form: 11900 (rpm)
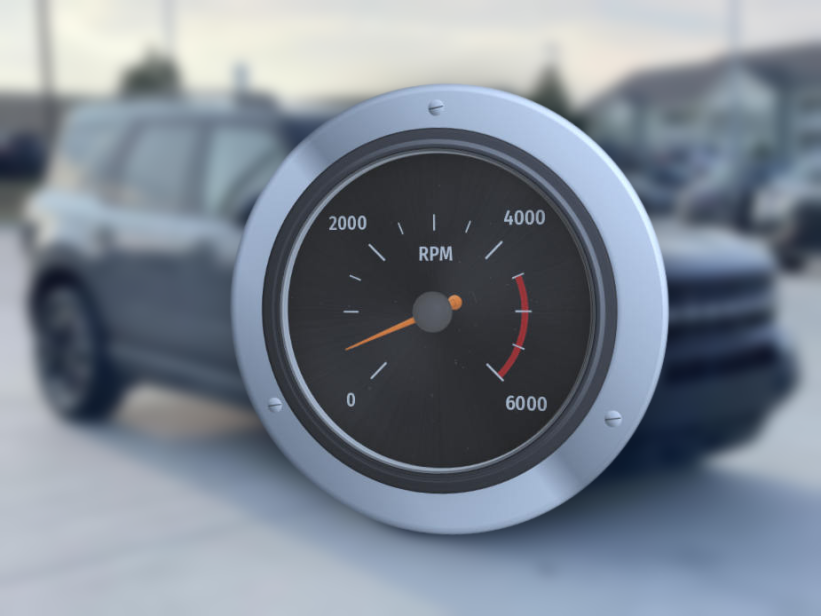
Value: 500 (rpm)
